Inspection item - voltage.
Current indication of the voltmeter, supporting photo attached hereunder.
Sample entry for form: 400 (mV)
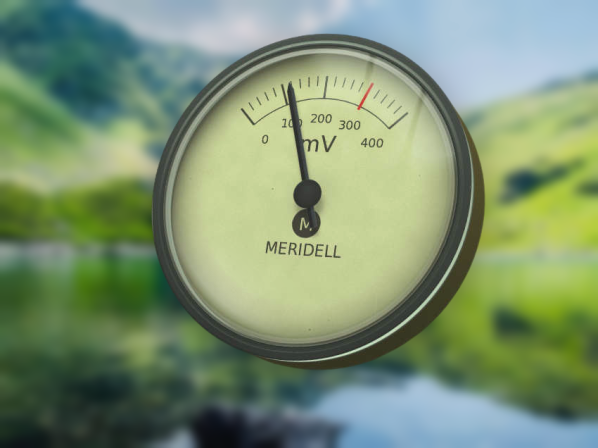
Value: 120 (mV)
